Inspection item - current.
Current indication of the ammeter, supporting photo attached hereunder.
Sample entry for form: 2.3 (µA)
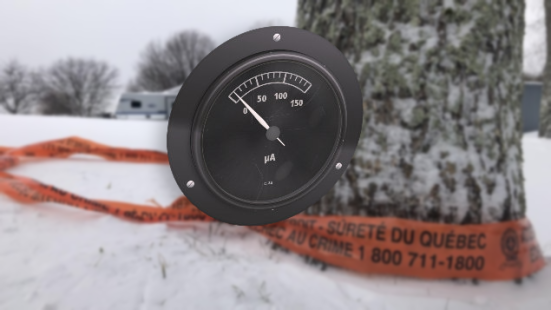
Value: 10 (µA)
